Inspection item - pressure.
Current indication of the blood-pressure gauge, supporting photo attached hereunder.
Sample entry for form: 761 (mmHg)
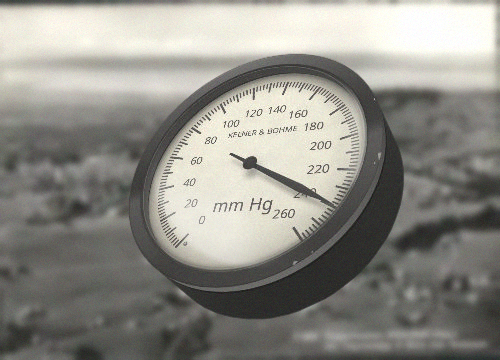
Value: 240 (mmHg)
